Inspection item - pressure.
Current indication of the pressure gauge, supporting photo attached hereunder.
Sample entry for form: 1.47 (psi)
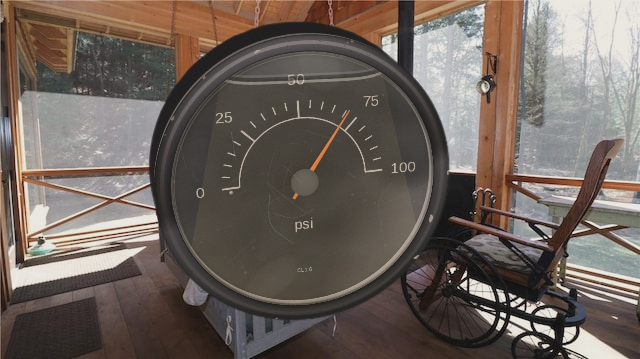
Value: 70 (psi)
